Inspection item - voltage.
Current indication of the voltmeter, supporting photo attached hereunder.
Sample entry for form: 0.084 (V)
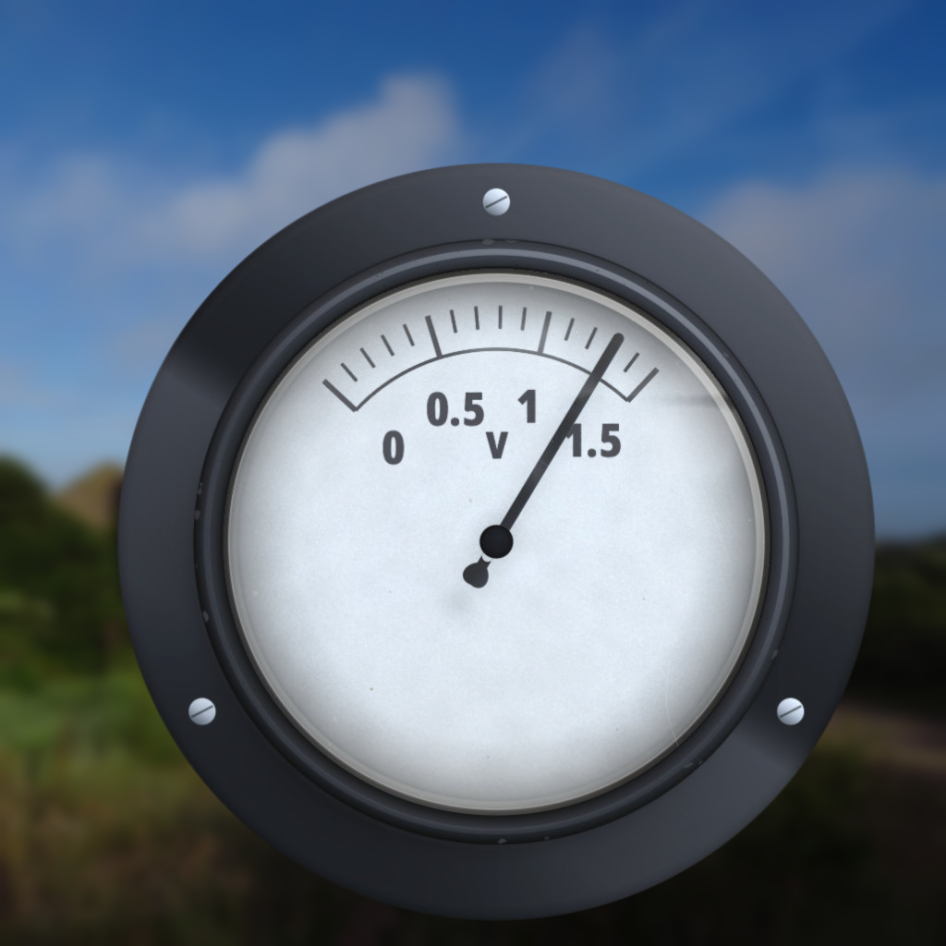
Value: 1.3 (V)
